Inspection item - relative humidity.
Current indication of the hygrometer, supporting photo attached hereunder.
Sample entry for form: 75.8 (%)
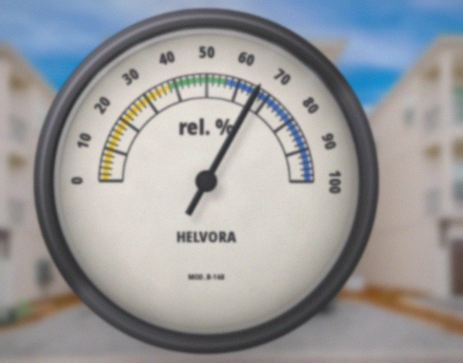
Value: 66 (%)
